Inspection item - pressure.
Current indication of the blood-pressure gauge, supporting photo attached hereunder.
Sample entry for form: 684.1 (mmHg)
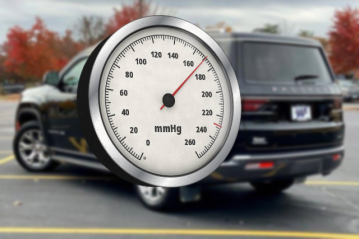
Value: 170 (mmHg)
